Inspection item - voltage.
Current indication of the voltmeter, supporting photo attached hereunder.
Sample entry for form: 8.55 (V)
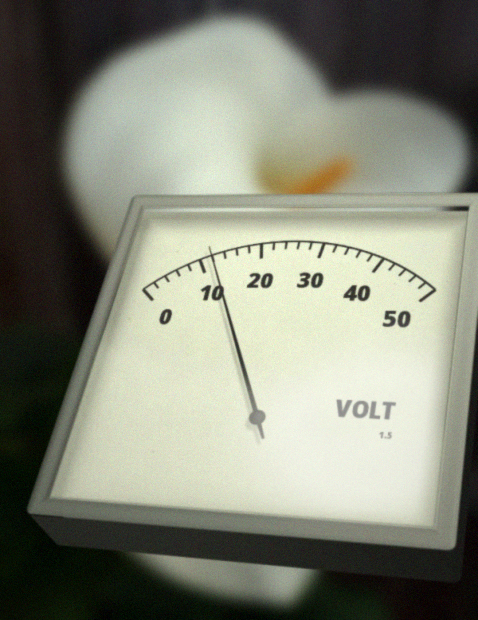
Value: 12 (V)
